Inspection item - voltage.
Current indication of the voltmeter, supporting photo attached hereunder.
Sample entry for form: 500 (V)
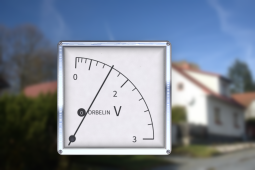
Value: 1.6 (V)
